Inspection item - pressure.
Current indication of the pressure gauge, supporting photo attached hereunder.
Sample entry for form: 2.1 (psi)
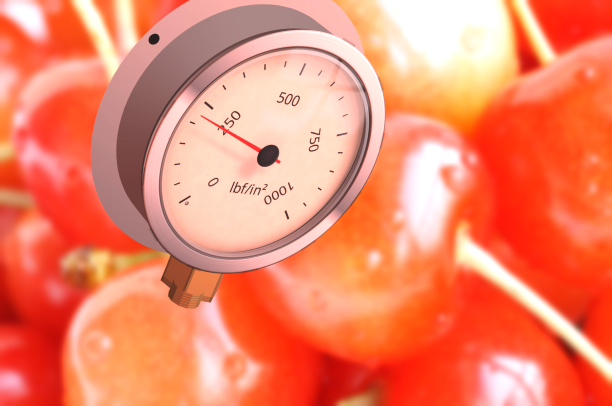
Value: 225 (psi)
